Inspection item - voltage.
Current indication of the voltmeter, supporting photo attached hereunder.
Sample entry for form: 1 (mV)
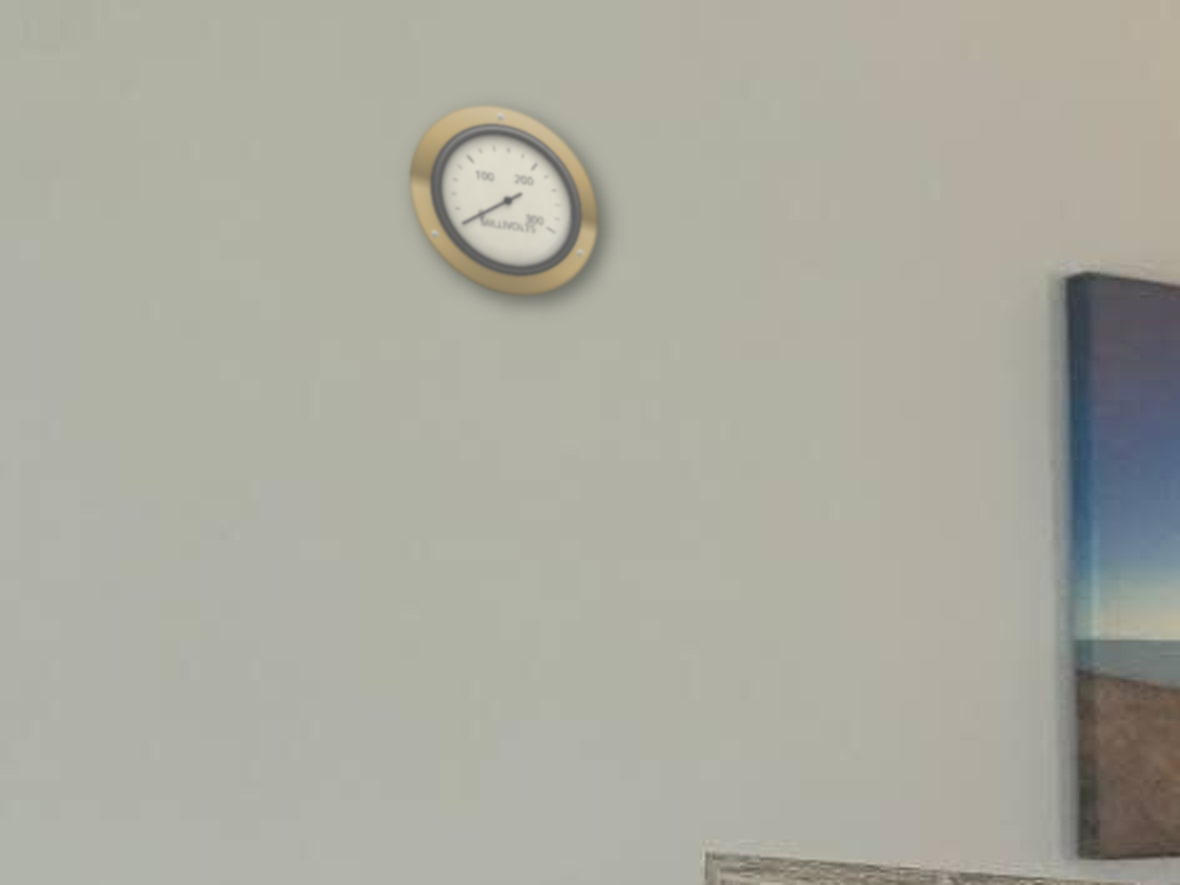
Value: 0 (mV)
